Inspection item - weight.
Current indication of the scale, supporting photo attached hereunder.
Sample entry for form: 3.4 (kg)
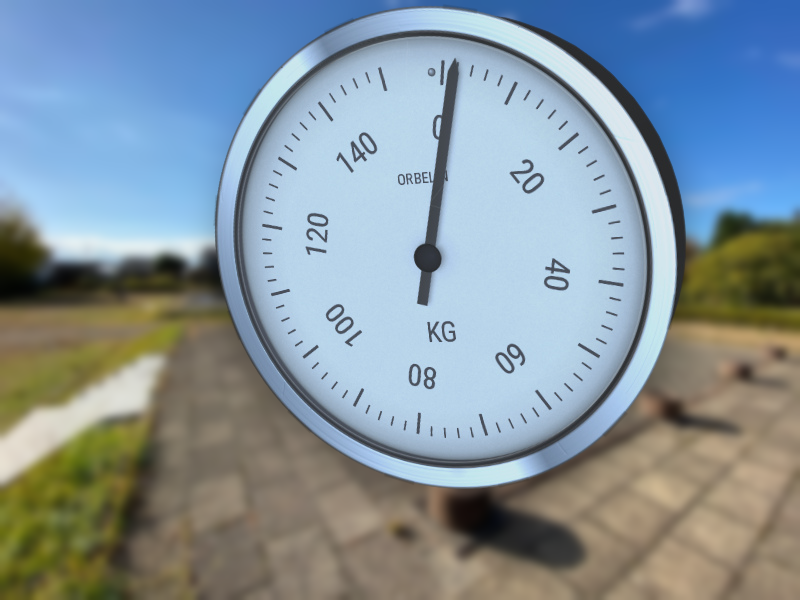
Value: 2 (kg)
